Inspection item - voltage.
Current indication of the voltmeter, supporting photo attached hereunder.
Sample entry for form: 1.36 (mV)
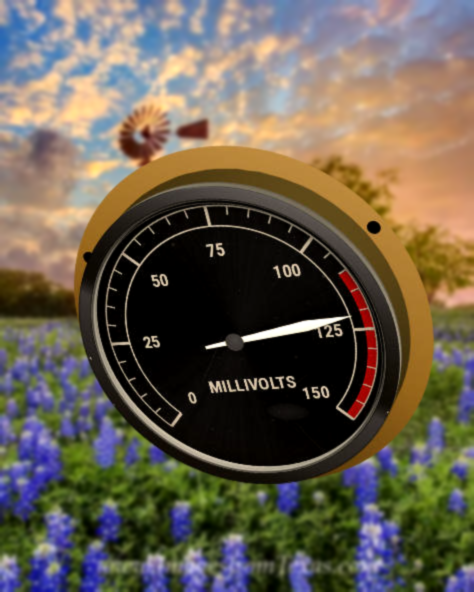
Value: 120 (mV)
